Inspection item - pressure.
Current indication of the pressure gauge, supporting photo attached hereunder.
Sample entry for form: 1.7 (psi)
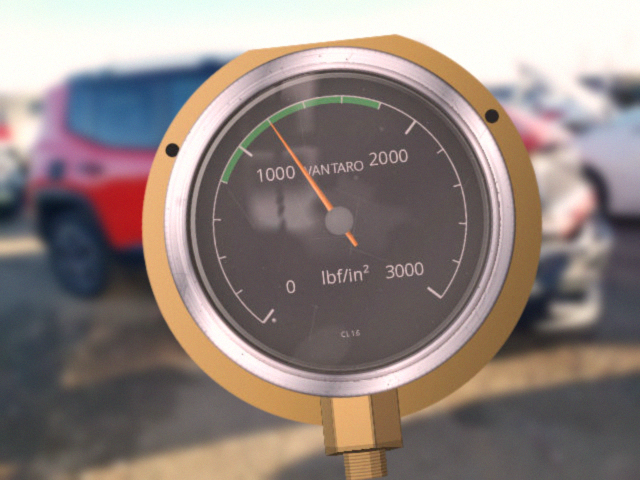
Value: 1200 (psi)
